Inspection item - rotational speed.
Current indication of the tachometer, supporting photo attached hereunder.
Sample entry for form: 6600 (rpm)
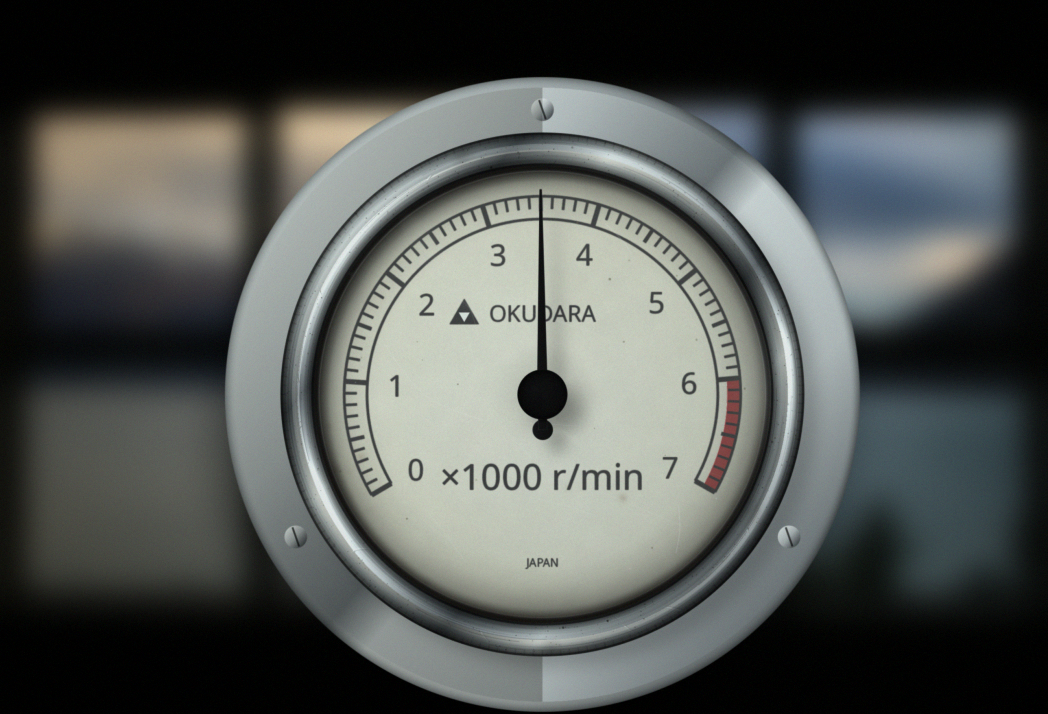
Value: 3500 (rpm)
